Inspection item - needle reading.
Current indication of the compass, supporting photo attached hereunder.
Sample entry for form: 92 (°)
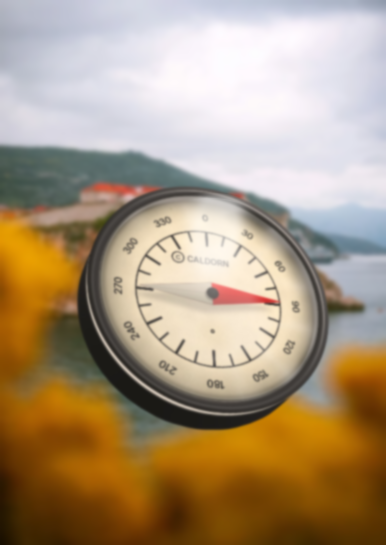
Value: 90 (°)
